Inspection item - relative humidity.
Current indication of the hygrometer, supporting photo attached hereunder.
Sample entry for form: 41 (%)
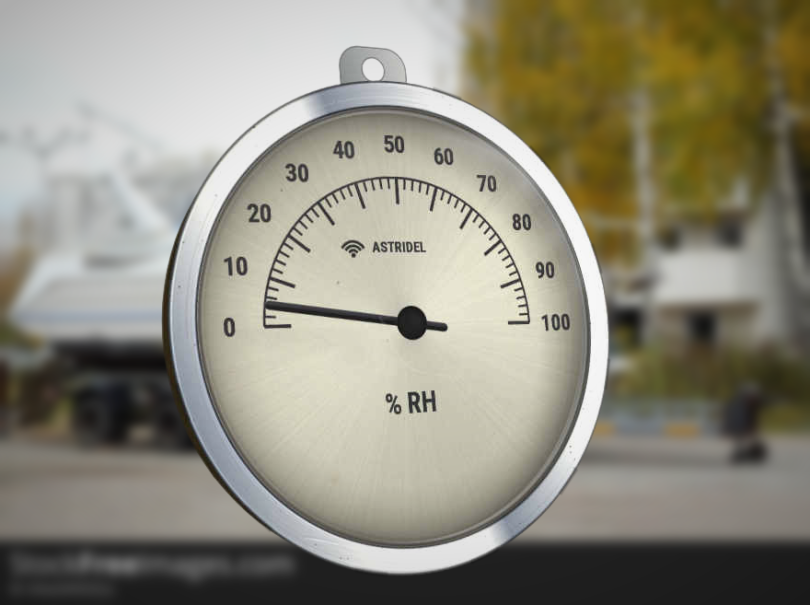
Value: 4 (%)
